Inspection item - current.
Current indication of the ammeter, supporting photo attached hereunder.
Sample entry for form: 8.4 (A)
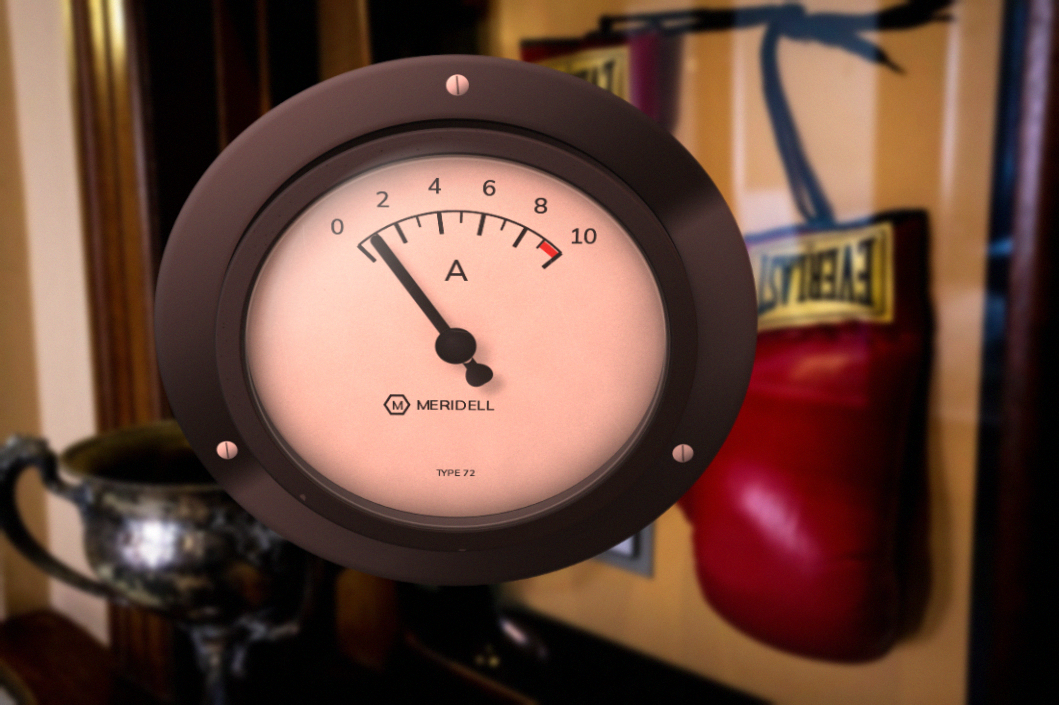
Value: 1 (A)
